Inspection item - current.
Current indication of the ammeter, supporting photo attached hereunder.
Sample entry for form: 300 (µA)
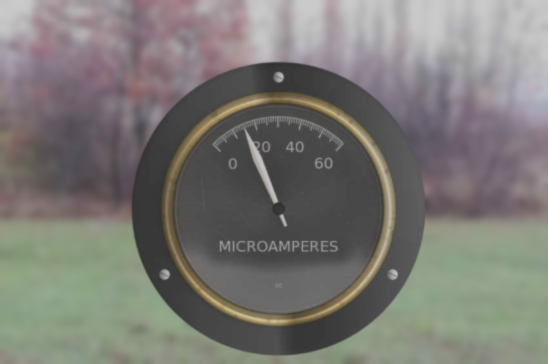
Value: 15 (µA)
